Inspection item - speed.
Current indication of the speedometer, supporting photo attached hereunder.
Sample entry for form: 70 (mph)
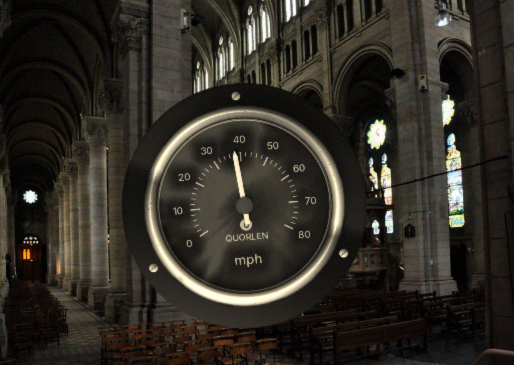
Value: 38 (mph)
